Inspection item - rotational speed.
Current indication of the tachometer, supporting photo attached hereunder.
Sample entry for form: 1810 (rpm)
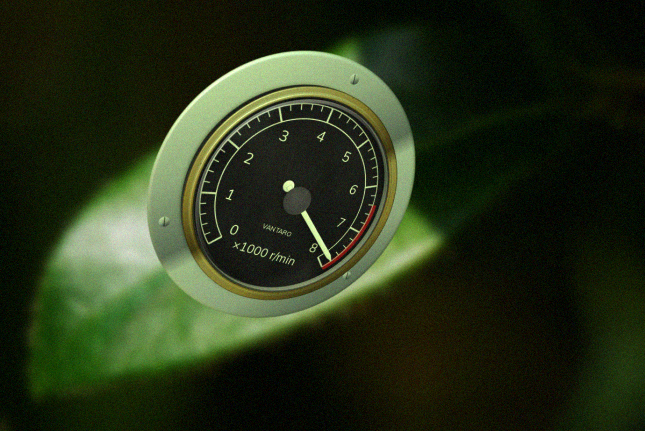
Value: 7800 (rpm)
